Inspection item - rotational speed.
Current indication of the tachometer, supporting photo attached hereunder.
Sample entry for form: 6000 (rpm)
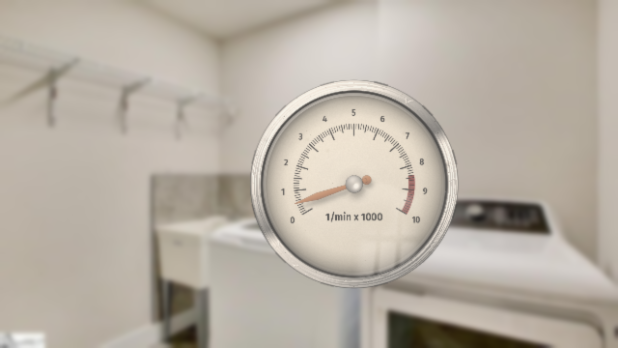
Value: 500 (rpm)
